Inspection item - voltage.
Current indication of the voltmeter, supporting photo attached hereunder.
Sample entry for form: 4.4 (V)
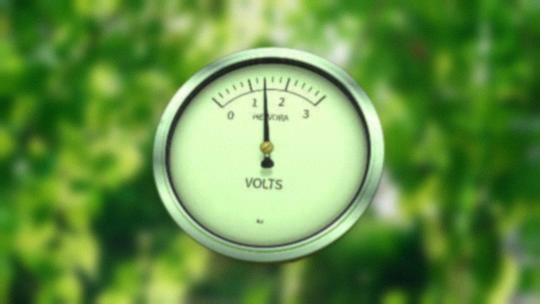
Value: 1.4 (V)
